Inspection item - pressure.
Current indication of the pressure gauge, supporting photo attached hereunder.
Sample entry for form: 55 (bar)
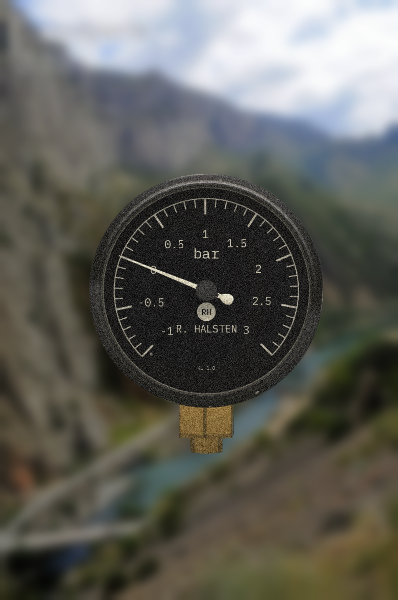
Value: 0 (bar)
